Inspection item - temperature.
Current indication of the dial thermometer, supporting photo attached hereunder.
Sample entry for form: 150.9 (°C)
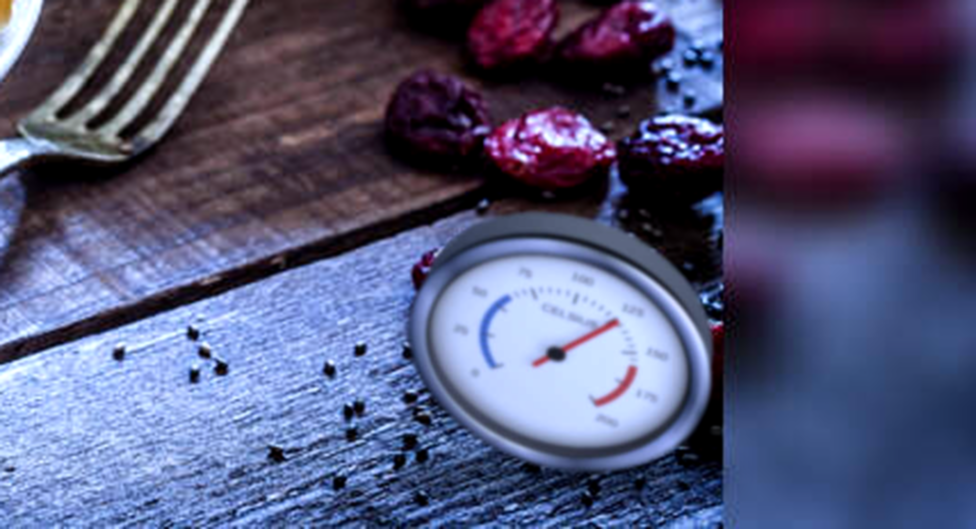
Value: 125 (°C)
